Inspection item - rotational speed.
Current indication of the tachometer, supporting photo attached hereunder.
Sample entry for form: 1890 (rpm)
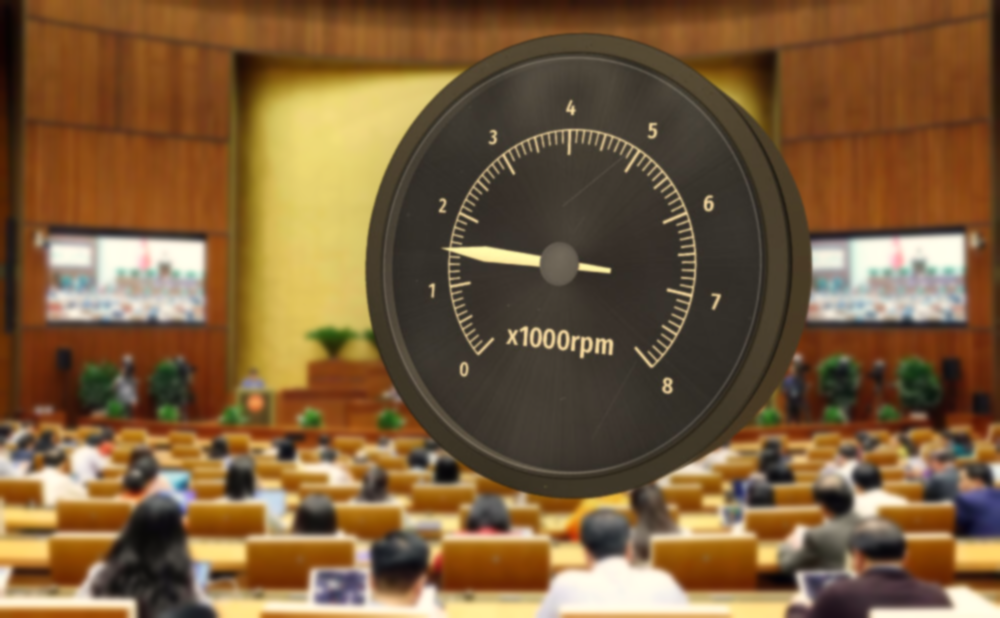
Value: 1500 (rpm)
